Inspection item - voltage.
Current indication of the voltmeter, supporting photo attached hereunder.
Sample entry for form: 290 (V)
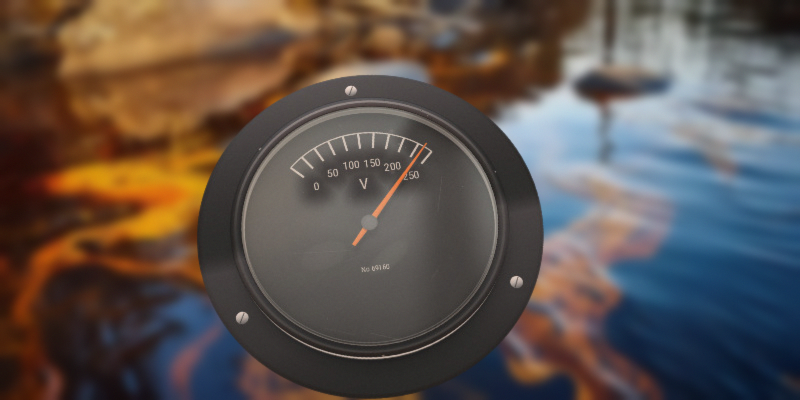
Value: 237.5 (V)
